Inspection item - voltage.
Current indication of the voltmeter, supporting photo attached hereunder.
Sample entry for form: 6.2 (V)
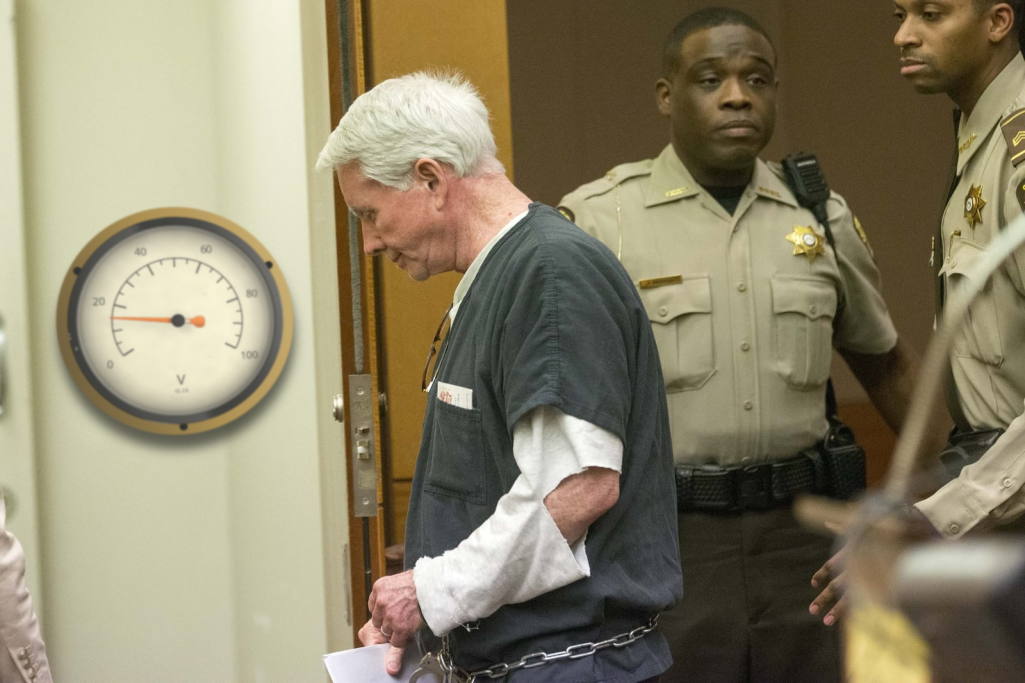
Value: 15 (V)
